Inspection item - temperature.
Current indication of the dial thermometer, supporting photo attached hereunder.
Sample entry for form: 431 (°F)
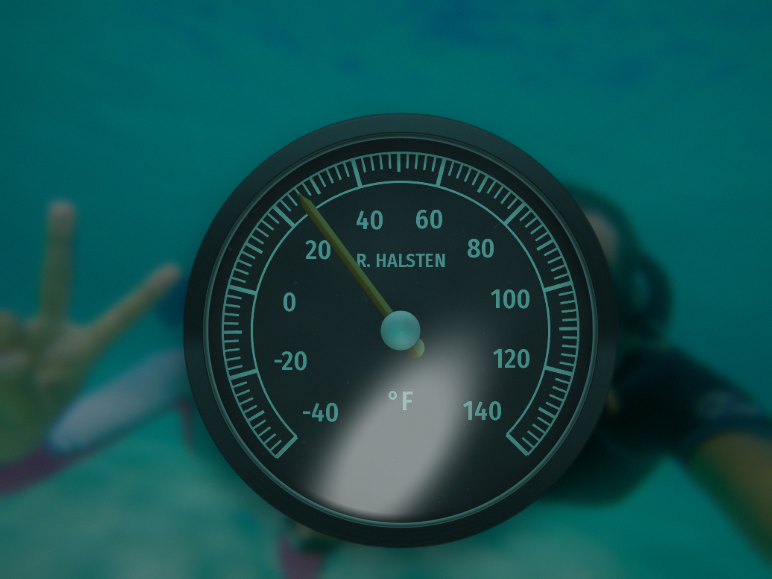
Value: 26 (°F)
